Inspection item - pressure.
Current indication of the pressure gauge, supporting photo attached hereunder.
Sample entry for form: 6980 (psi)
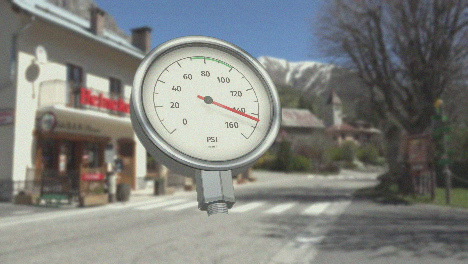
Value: 145 (psi)
